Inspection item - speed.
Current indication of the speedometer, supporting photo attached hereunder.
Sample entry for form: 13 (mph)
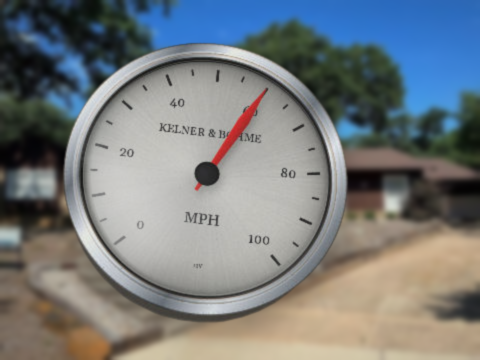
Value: 60 (mph)
